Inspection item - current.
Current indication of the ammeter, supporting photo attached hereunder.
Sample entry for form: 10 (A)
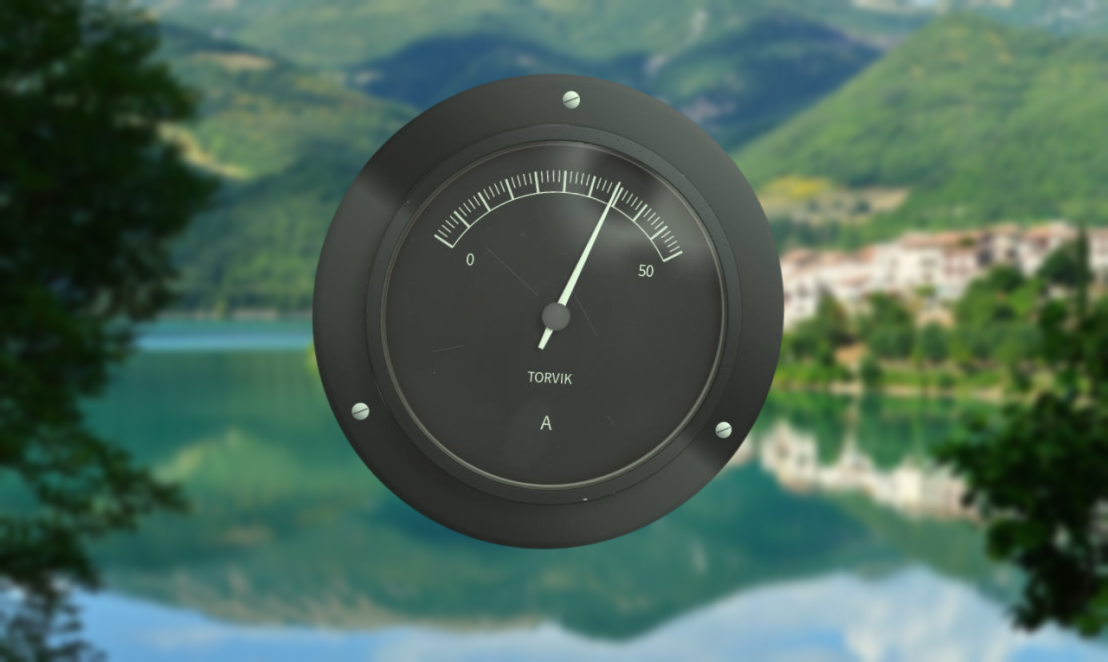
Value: 34 (A)
